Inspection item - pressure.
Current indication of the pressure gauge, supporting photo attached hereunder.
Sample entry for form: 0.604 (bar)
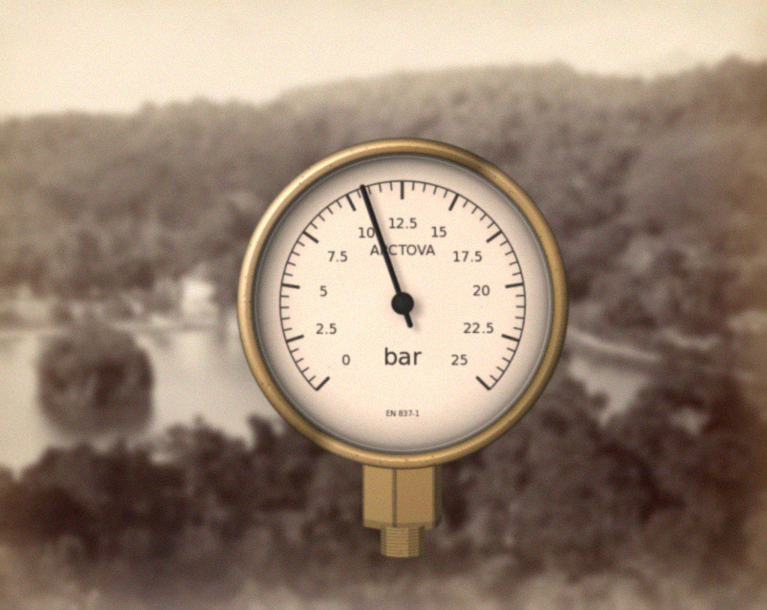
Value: 10.75 (bar)
